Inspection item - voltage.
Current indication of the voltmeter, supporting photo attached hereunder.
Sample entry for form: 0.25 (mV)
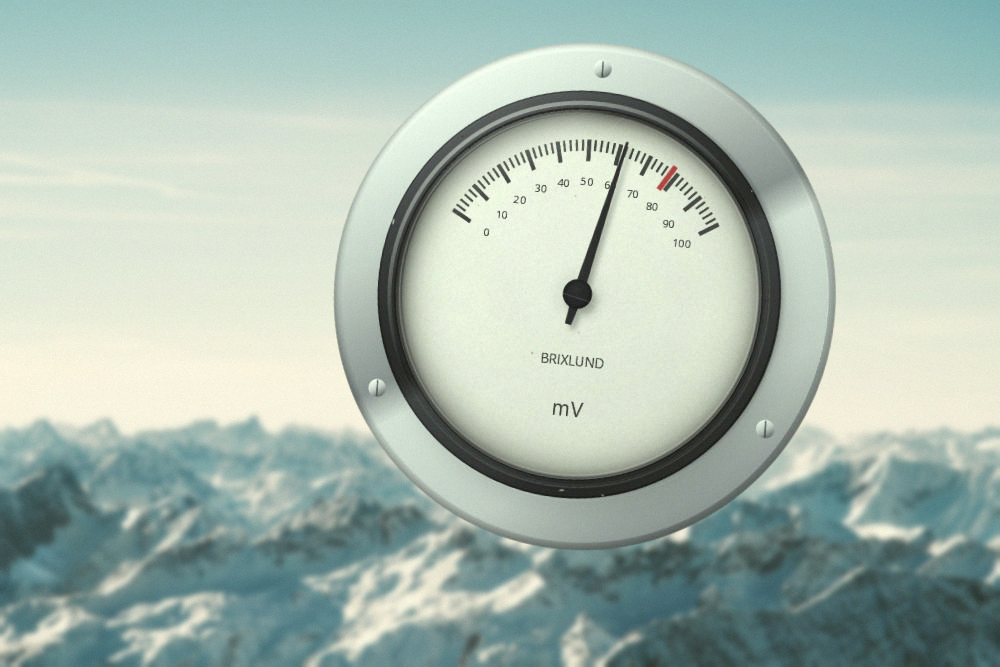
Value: 62 (mV)
